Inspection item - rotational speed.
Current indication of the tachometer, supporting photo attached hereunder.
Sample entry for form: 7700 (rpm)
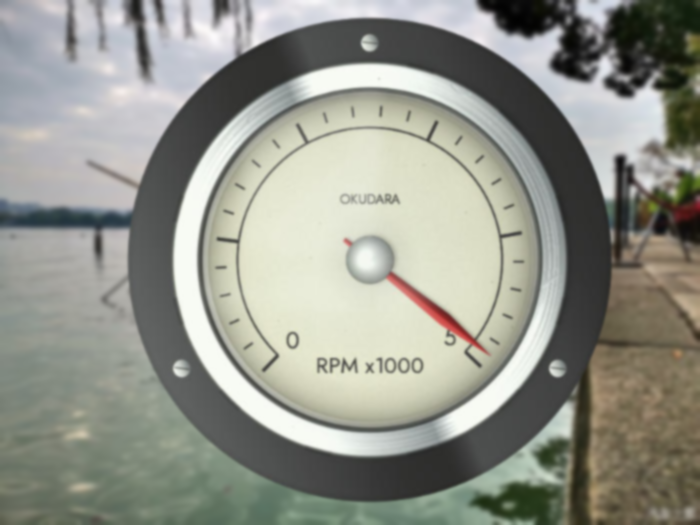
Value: 4900 (rpm)
